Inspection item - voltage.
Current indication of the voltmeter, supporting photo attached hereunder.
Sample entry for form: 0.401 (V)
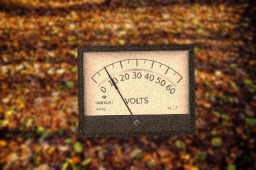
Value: 10 (V)
